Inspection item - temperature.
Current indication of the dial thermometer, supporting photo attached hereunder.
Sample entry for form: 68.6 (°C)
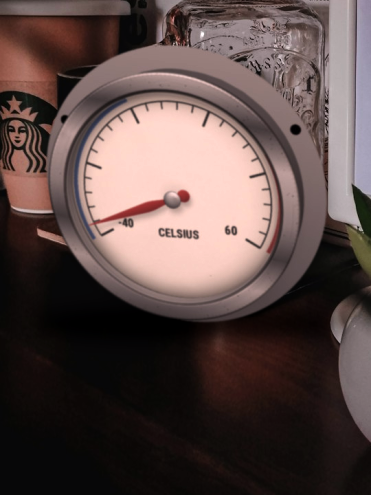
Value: -36 (°C)
